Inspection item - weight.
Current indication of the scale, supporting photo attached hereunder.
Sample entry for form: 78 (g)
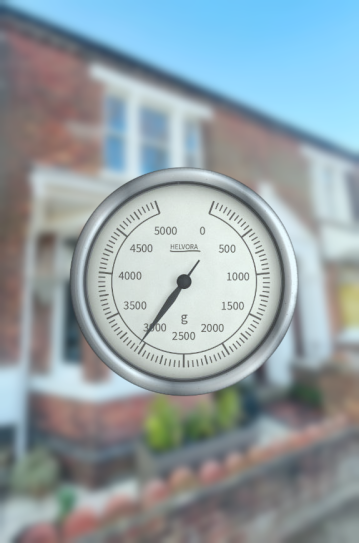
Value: 3050 (g)
